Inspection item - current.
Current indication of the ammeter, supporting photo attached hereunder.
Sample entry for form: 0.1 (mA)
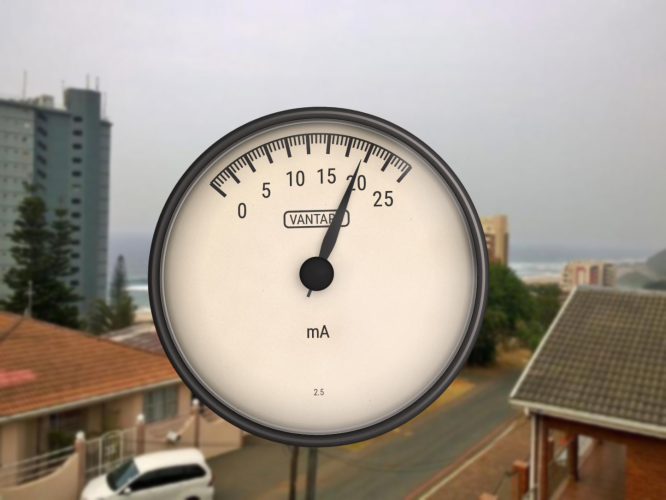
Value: 19.5 (mA)
